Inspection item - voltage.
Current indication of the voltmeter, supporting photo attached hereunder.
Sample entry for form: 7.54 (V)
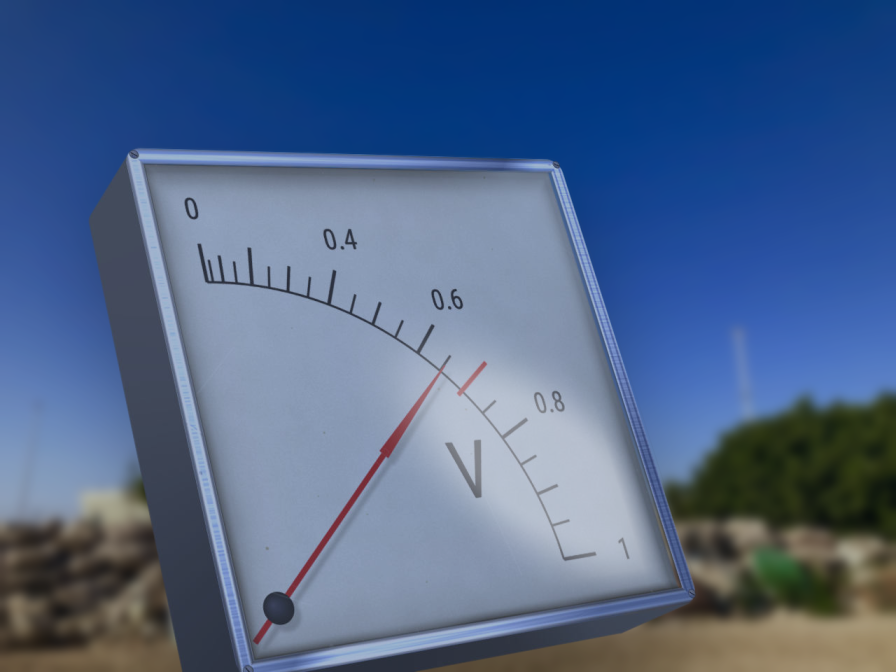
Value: 0.65 (V)
